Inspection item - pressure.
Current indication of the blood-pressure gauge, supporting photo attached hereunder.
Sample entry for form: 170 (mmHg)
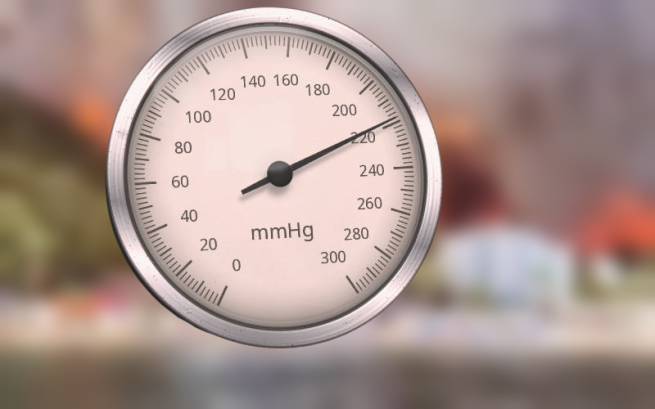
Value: 218 (mmHg)
